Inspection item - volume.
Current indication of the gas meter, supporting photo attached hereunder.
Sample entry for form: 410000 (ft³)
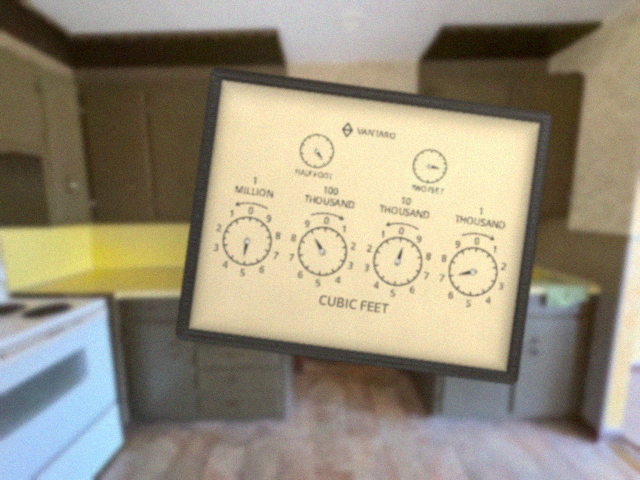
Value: 489700 (ft³)
